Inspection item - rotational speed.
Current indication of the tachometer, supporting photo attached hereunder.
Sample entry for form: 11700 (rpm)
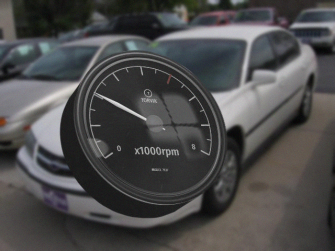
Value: 2000 (rpm)
